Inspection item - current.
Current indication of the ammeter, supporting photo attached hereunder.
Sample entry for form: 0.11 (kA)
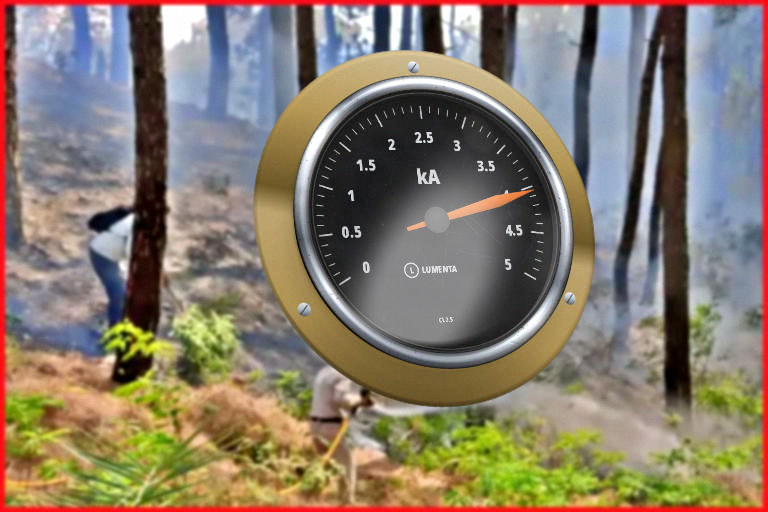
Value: 4.05 (kA)
